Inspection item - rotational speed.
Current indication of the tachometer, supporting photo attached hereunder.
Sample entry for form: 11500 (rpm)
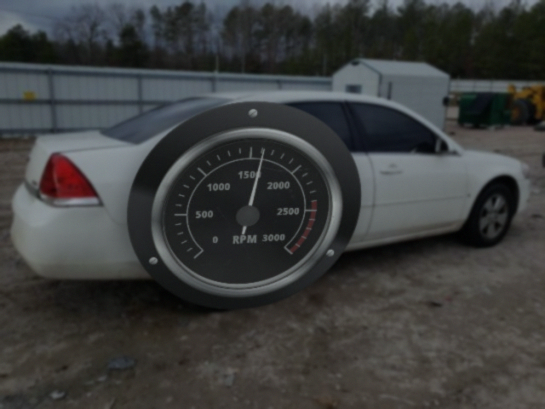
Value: 1600 (rpm)
